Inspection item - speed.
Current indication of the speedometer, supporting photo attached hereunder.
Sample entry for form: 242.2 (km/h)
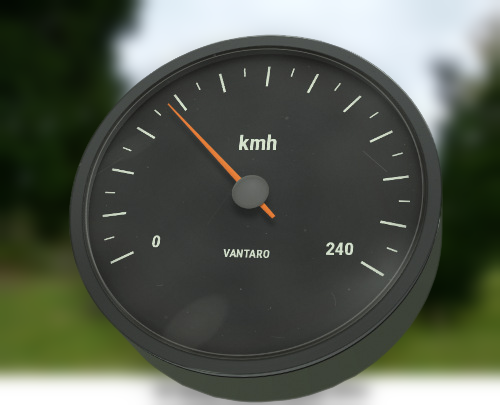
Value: 75 (km/h)
